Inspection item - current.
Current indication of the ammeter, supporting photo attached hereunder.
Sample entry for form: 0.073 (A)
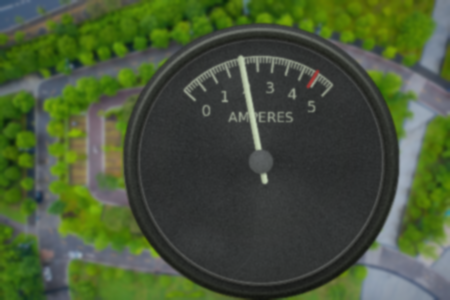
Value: 2 (A)
